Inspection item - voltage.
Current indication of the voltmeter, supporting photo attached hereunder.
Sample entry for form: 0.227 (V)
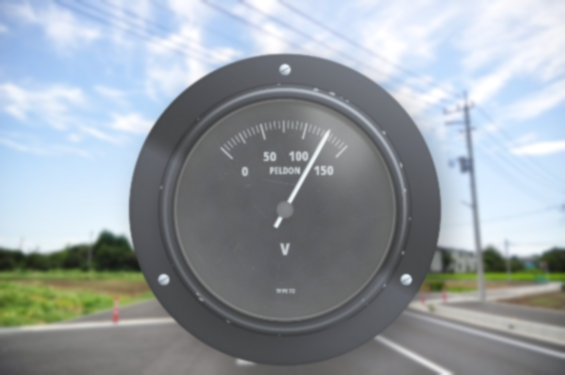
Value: 125 (V)
